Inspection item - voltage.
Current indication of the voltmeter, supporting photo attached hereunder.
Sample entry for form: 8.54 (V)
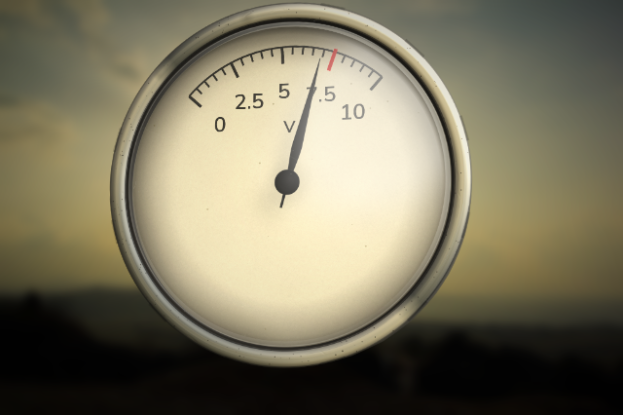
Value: 7 (V)
